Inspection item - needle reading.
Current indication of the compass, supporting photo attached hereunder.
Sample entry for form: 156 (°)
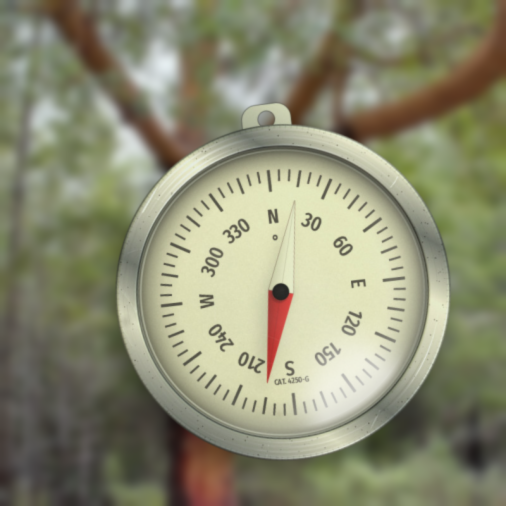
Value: 195 (°)
